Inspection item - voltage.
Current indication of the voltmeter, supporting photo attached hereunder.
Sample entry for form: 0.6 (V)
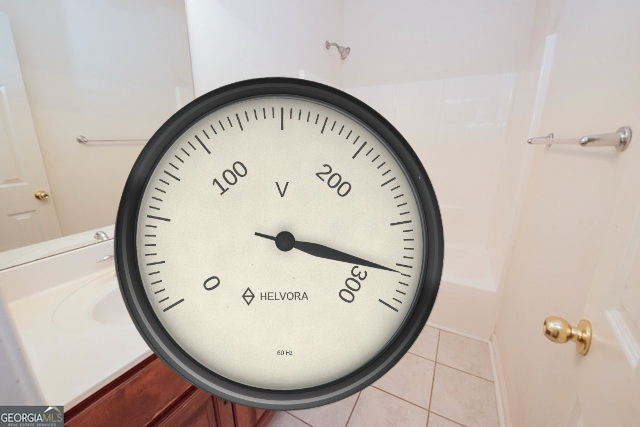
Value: 280 (V)
